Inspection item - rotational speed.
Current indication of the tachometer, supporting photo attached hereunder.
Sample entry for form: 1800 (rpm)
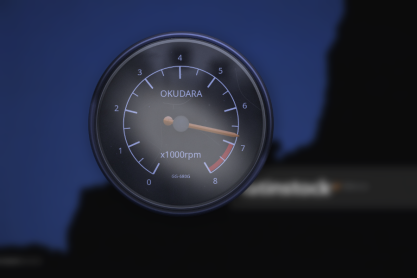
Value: 6750 (rpm)
